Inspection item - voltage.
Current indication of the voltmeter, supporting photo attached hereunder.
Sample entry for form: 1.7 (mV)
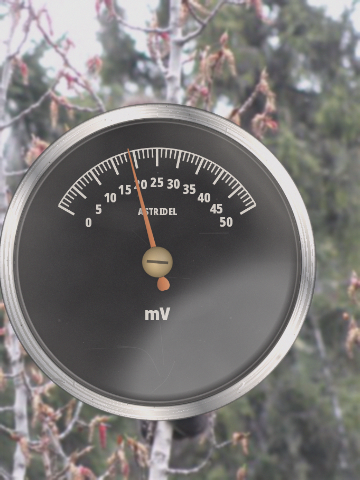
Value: 19 (mV)
